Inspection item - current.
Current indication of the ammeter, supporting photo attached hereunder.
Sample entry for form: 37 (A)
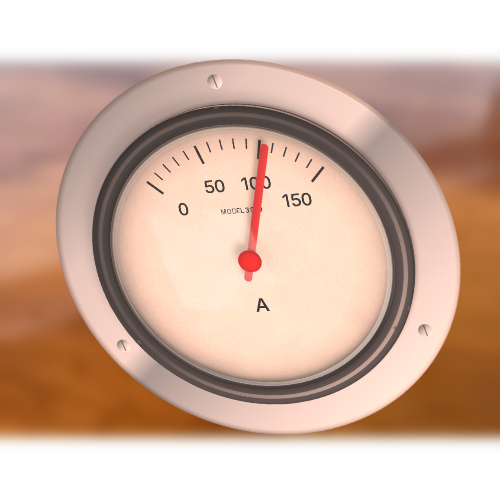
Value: 105 (A)
